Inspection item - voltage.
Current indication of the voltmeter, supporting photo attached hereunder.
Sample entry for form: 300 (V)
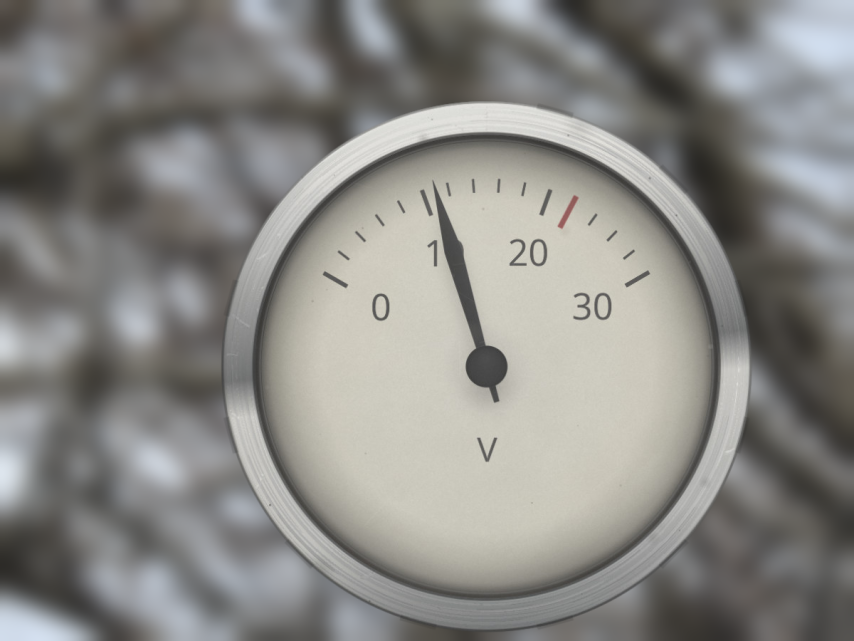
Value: 11 (V)
